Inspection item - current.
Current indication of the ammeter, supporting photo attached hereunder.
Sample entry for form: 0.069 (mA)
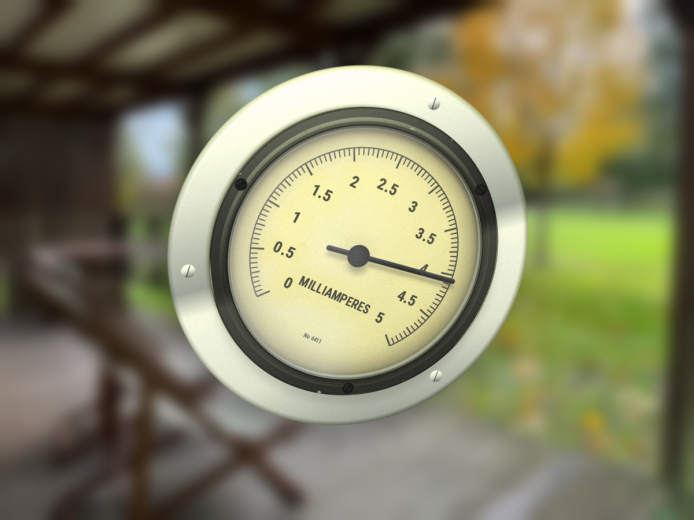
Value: 4.05 (mA)
